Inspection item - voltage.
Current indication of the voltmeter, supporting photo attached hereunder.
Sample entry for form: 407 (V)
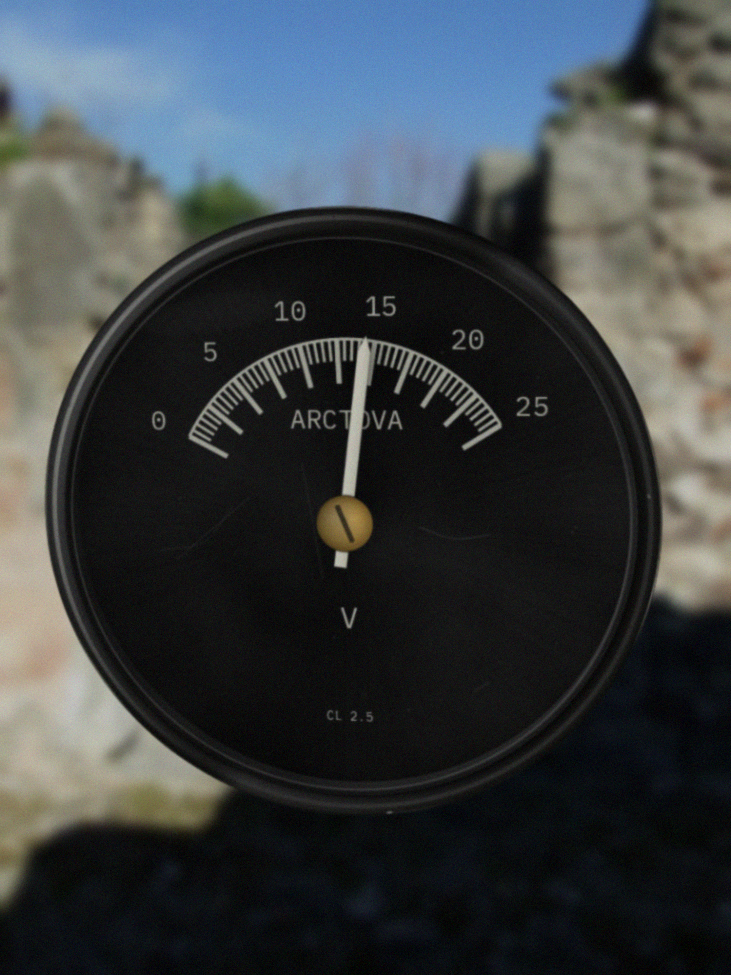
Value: 14.5 (V)
